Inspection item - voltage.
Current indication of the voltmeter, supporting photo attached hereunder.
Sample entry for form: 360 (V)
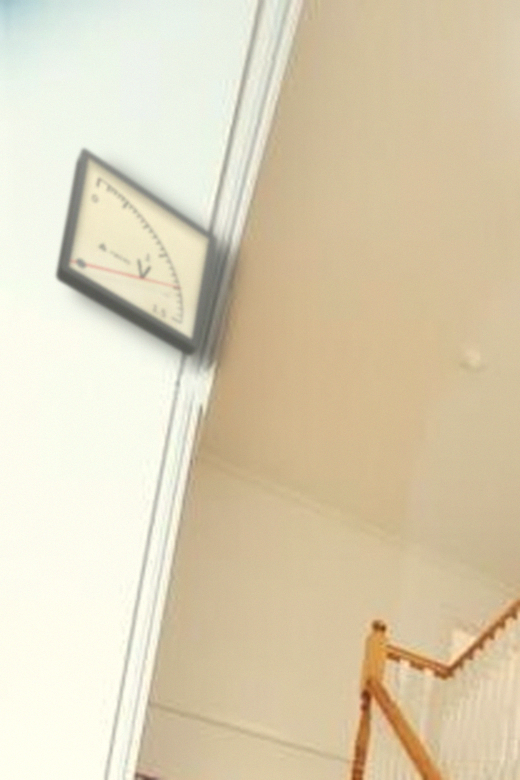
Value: 1.25 (V)
